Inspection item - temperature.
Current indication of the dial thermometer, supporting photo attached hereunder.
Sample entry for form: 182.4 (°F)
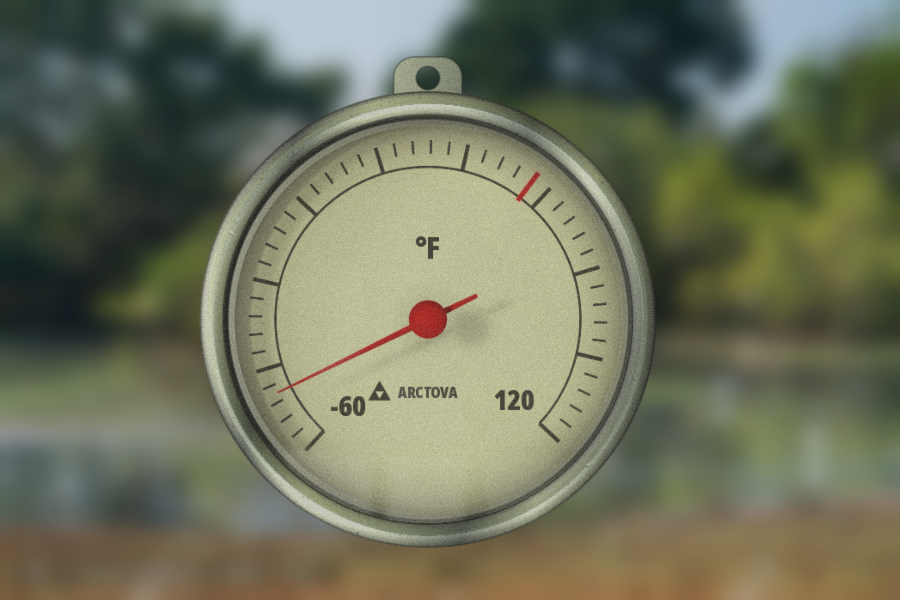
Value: -46 (°F)
